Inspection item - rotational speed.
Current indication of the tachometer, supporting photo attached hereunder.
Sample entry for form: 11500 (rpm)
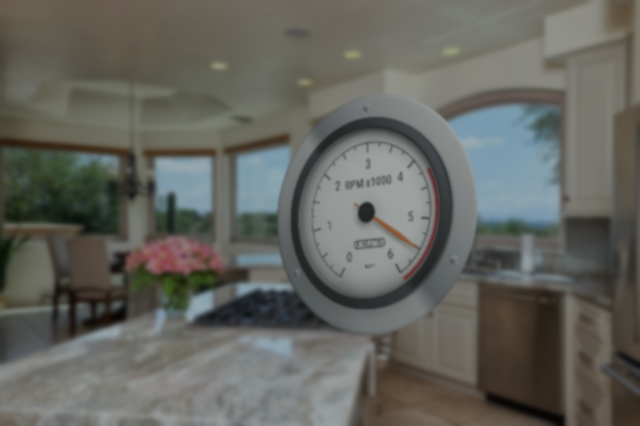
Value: 5500 (rpm)
